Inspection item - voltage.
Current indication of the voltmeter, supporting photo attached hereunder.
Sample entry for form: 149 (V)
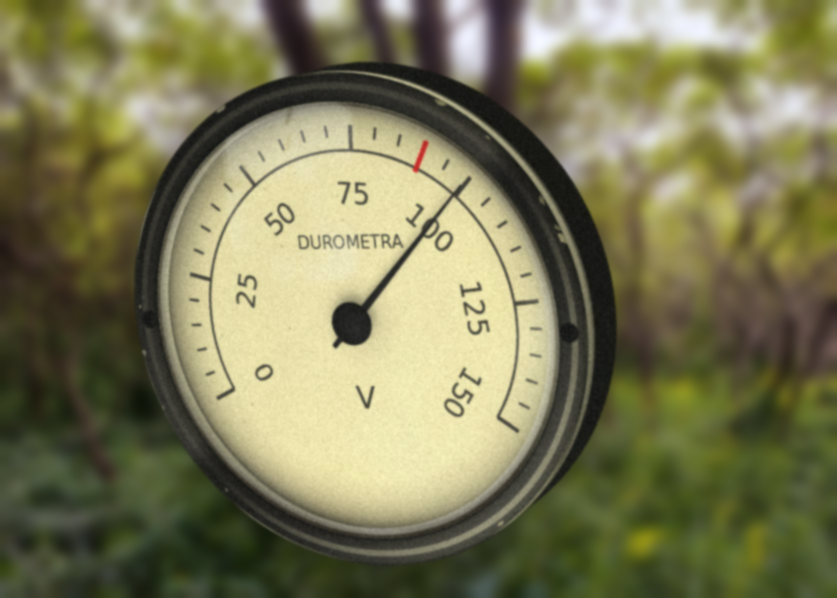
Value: 100 (V)
